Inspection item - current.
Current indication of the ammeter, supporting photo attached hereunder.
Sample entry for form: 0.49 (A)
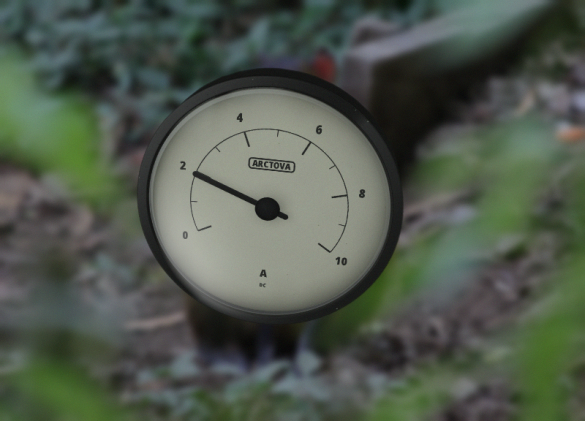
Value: 2 (A)
